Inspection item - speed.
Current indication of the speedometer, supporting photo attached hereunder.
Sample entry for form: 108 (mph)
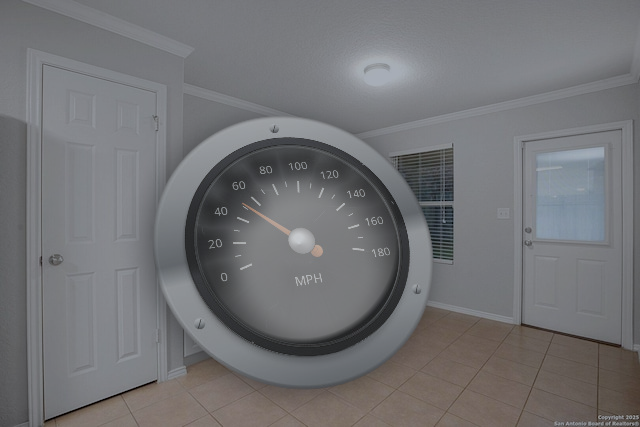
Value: 50 (mph)
